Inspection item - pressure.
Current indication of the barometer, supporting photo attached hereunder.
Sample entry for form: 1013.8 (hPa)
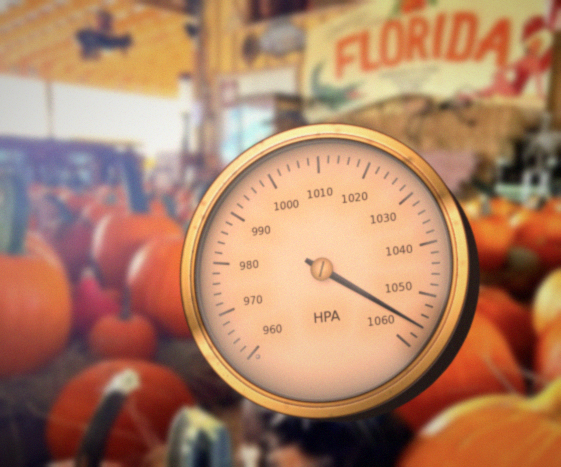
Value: 1056 (hPa)
